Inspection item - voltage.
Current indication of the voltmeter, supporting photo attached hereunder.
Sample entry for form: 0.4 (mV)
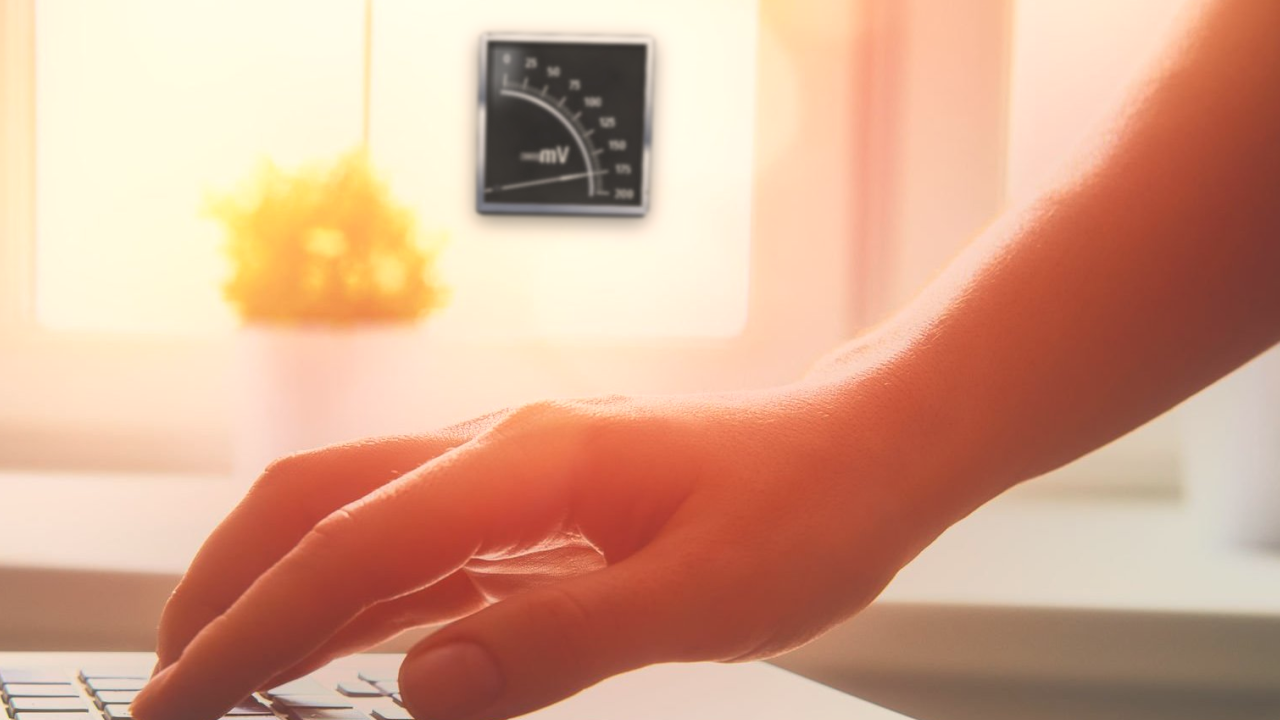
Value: 175 (mV)
